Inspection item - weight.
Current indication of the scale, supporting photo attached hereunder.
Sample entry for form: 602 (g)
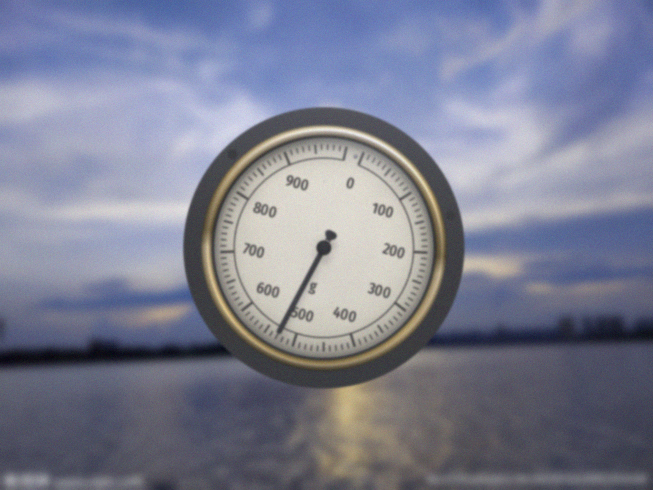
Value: 530 (g)
